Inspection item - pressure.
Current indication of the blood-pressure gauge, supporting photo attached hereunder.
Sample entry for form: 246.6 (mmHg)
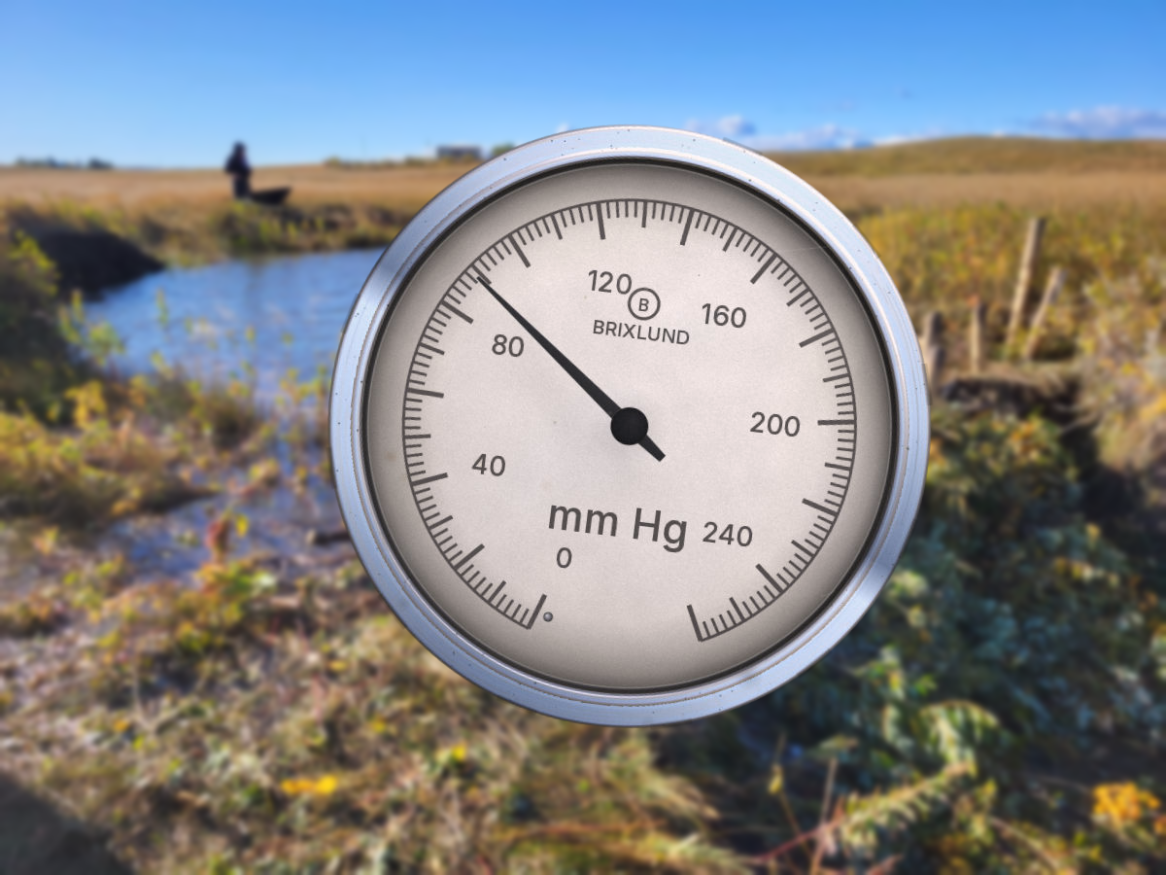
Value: 89 (mmHg)
